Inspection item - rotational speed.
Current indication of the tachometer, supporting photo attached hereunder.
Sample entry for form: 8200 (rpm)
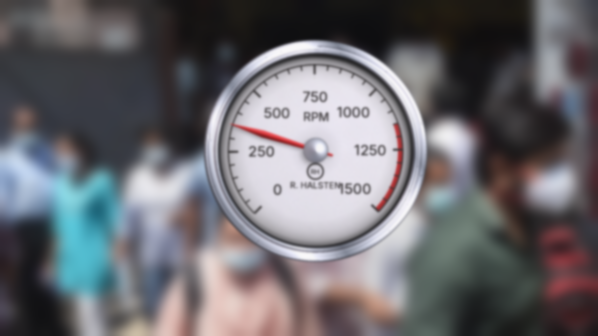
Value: 350 (rpm)
